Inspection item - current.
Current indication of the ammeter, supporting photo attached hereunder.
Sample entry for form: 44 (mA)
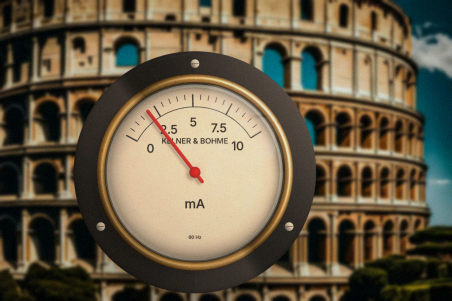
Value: 2 (mA)
